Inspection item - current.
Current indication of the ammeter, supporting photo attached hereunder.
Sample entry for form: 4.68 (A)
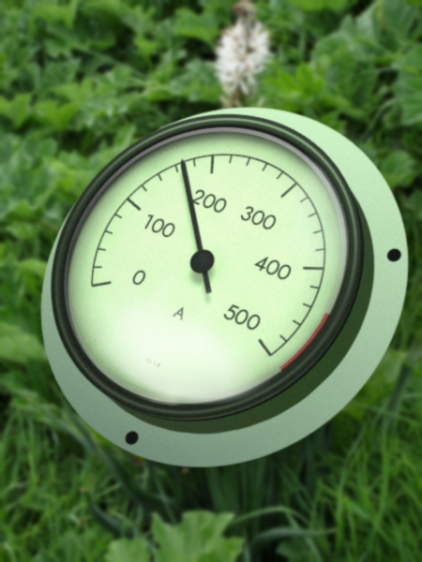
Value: 170 (A)
